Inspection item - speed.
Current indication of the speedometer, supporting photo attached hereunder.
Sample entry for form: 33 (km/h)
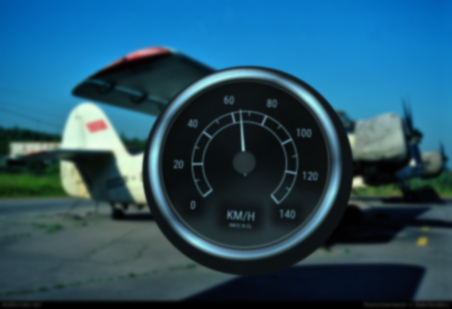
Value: 65 (km/h)
